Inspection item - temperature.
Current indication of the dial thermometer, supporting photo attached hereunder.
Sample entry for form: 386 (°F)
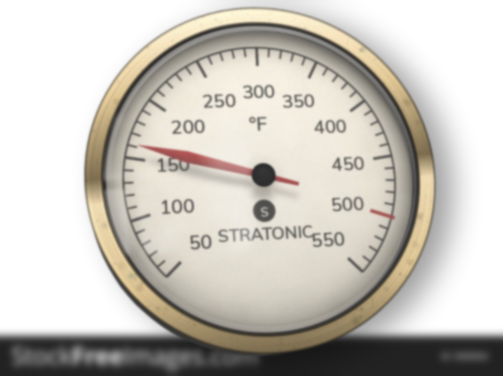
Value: 160 (°F)
